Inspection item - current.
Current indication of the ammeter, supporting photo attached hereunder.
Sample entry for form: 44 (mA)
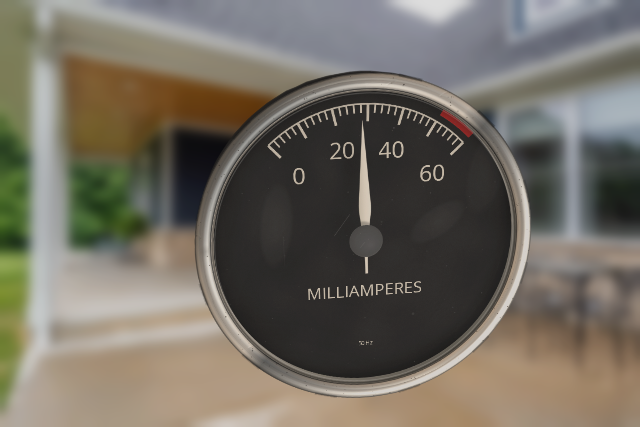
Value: 28 (mA)
